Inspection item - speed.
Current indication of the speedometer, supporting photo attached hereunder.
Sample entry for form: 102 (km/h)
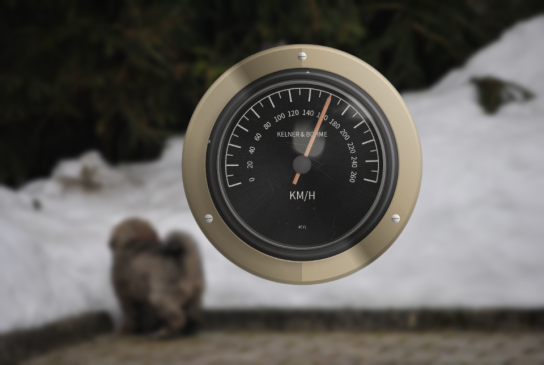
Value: 160 (km/h)
